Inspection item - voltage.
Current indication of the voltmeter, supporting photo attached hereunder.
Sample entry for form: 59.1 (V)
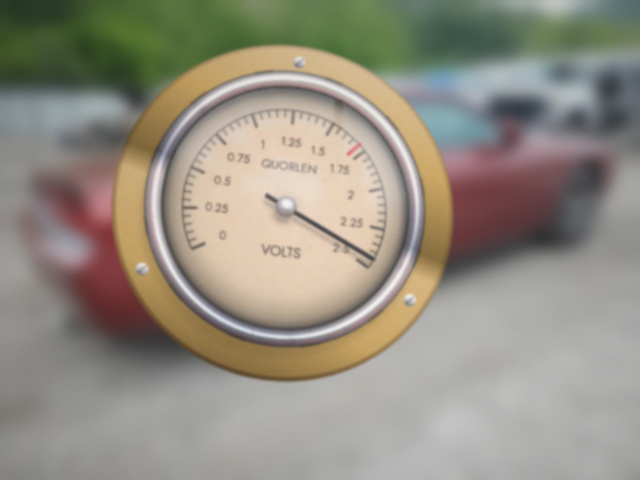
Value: 2.45 (V)
